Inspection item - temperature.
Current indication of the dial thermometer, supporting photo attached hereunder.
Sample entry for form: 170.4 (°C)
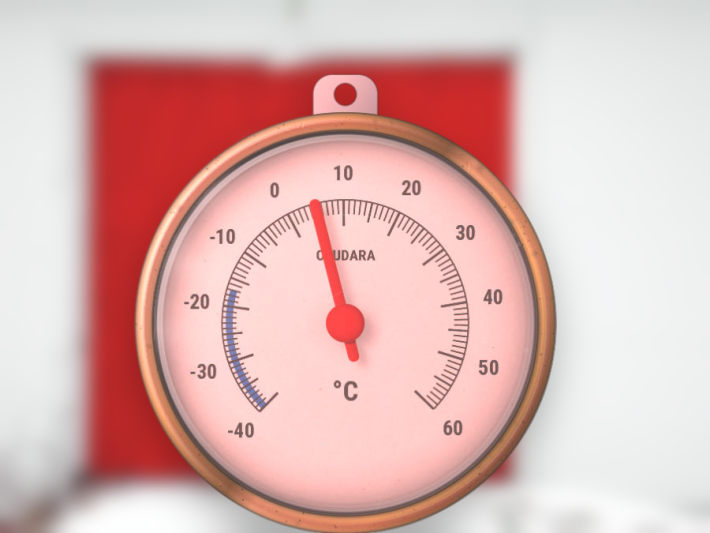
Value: 5 (°C)
